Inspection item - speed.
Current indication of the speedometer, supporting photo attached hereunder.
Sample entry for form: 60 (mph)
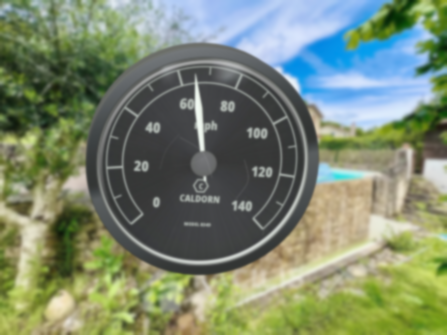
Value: 65 (mph)
